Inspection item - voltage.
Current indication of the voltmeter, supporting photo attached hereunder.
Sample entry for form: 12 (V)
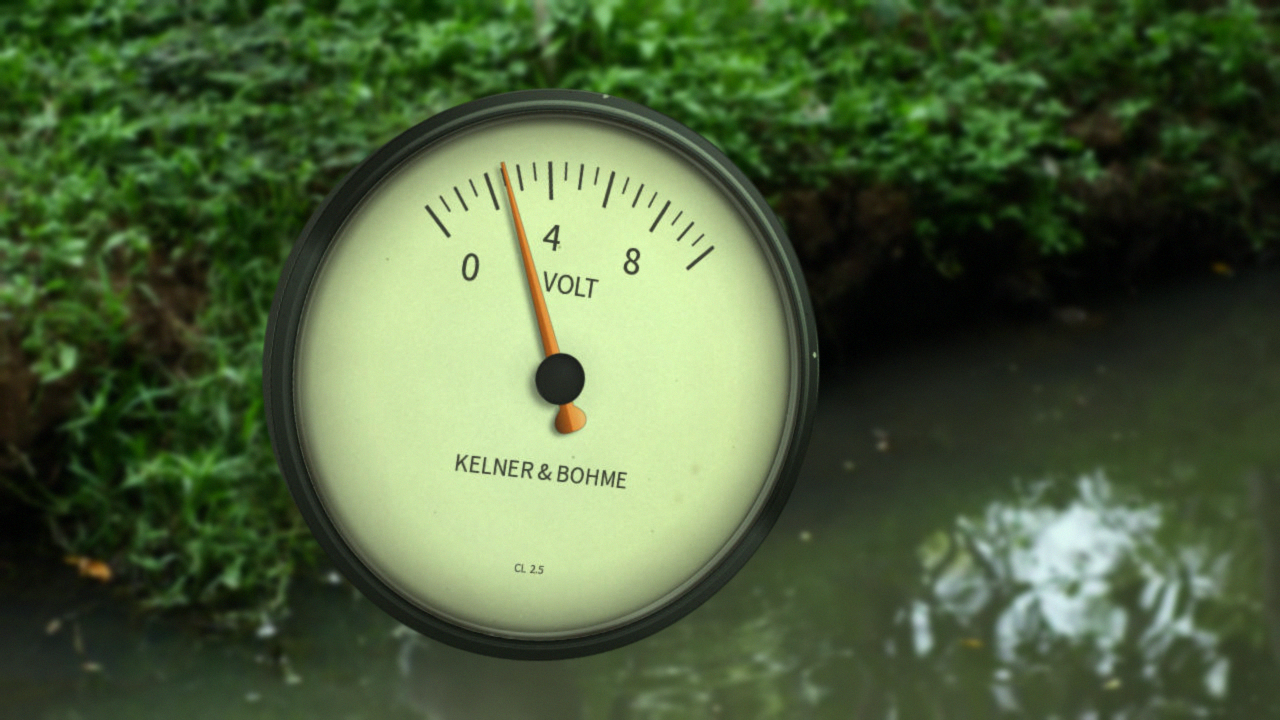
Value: 2.5 (V)
